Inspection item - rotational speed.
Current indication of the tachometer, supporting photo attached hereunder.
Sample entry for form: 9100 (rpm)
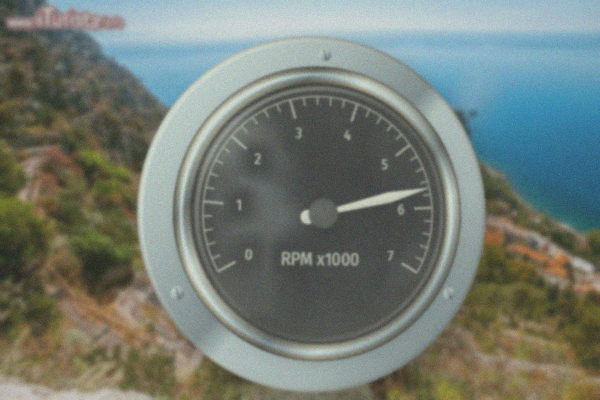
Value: 5700 (rpm)
